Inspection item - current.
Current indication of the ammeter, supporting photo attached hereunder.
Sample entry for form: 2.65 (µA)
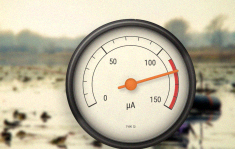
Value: 120 (µA)
